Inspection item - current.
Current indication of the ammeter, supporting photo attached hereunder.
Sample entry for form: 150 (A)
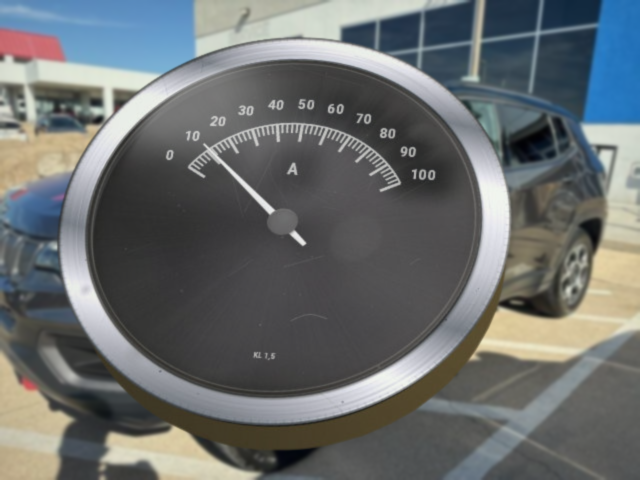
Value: 10 (A)
